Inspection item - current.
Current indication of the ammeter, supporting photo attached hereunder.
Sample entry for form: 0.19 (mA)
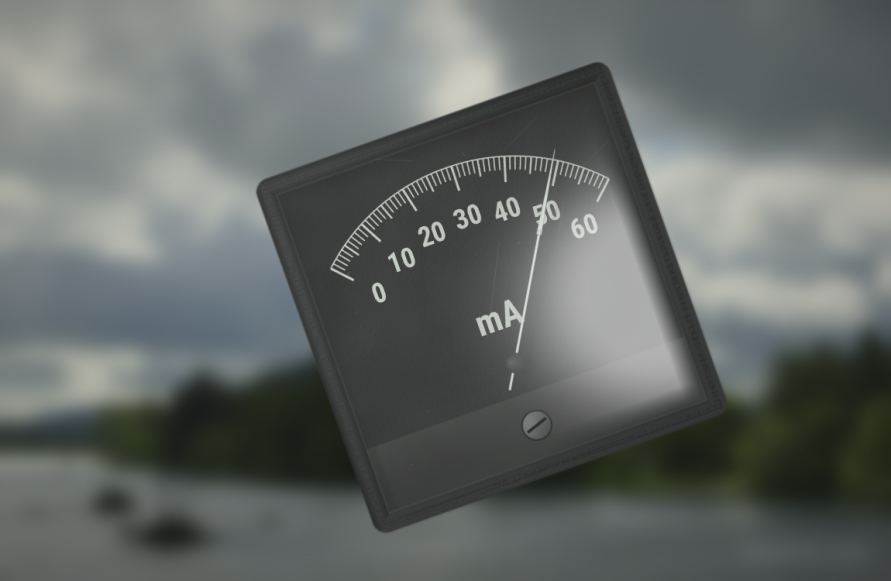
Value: 49 (mA)
